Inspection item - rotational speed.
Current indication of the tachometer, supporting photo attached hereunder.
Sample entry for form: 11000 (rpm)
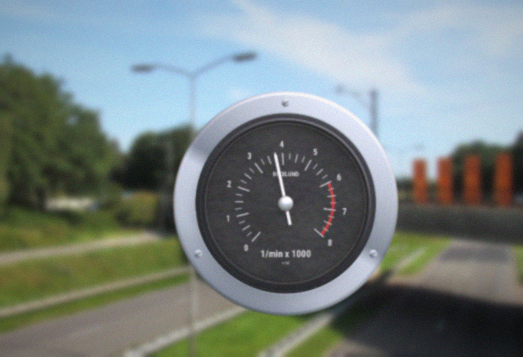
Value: 3750 (rpm)
